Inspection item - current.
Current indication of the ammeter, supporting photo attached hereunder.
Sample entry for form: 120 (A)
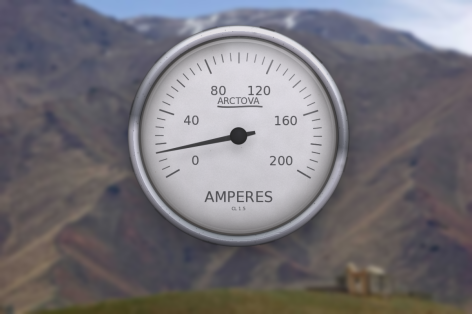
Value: 15 (A)
